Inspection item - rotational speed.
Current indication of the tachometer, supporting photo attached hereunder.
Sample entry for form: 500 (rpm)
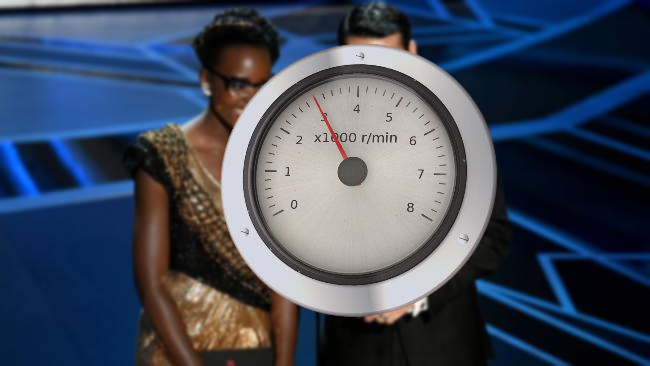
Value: 3000 (rpm)
